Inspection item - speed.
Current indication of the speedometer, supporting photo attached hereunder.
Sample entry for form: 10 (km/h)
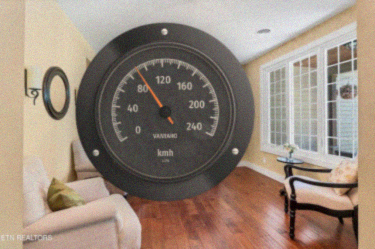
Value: 90 (km/h)
